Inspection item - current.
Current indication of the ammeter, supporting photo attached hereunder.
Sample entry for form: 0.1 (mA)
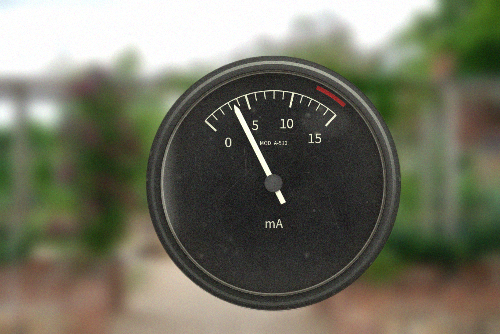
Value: 3.5 (mA)
